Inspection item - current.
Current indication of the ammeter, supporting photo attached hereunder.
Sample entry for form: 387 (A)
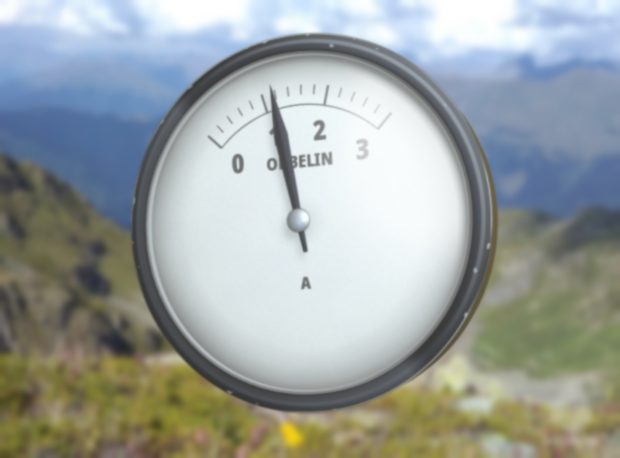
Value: 1.2 (A)
